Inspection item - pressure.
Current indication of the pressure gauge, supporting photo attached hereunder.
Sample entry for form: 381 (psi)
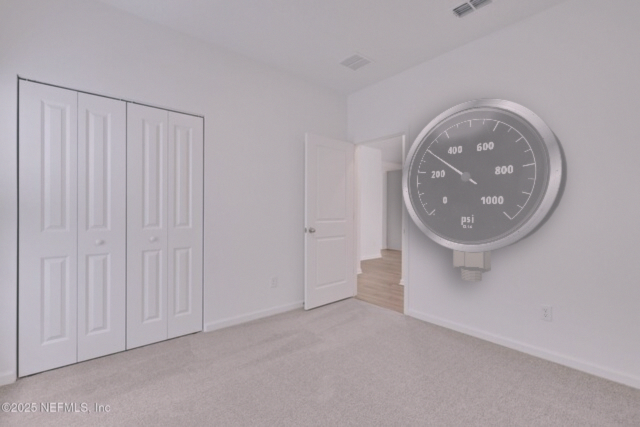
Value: 300 (psi)
